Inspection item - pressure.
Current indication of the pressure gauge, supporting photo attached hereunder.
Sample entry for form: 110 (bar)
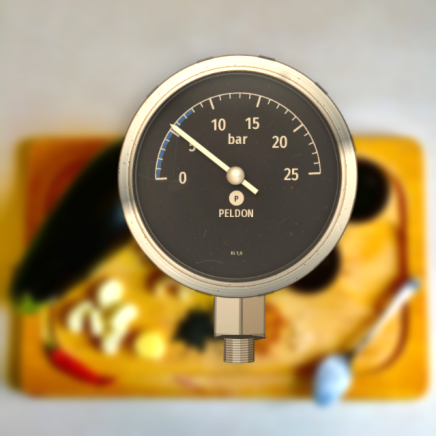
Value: 5.5 (bar)
